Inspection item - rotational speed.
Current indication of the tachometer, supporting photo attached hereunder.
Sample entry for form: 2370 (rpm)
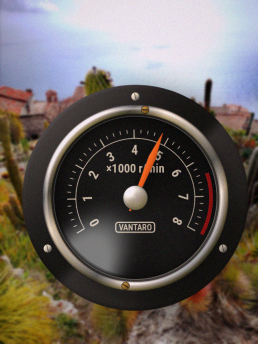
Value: 4800 (rpm)
